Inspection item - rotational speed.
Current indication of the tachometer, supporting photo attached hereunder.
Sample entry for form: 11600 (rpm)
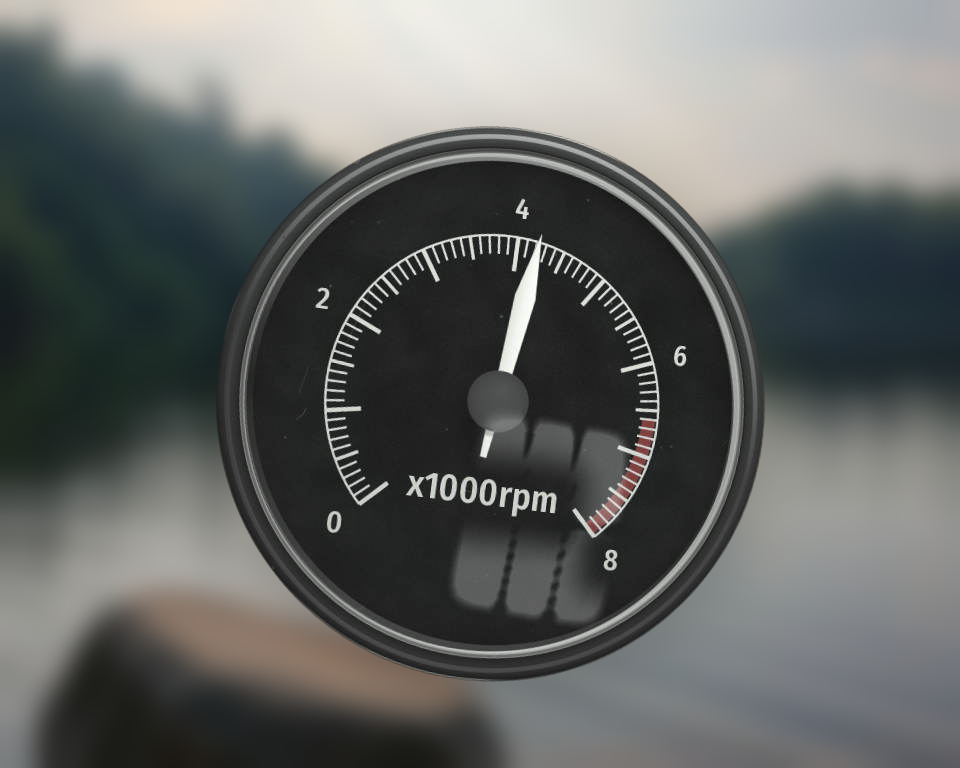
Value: 4200 (rpm)
